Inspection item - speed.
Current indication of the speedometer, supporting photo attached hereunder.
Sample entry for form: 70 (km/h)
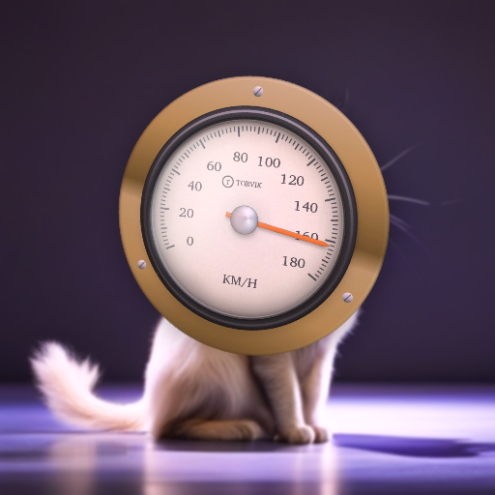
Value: 162 (km/h)
